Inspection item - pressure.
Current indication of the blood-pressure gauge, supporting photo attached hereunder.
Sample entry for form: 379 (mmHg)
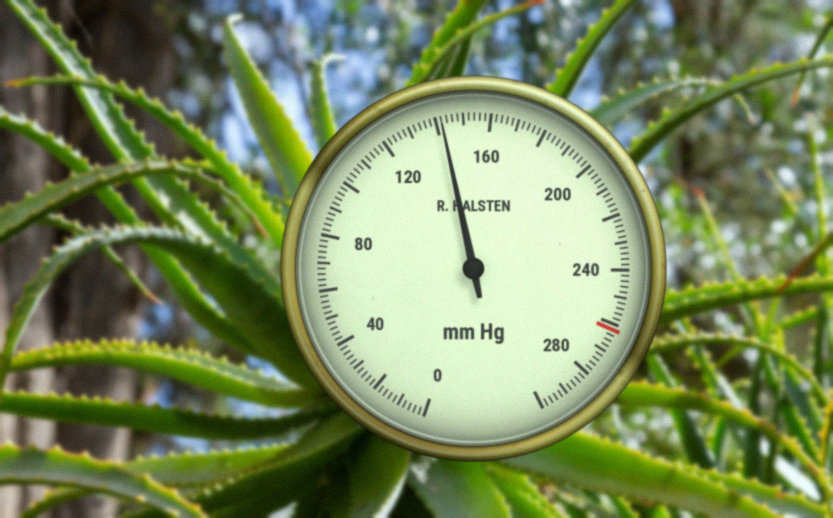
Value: 142 (mmHg)
